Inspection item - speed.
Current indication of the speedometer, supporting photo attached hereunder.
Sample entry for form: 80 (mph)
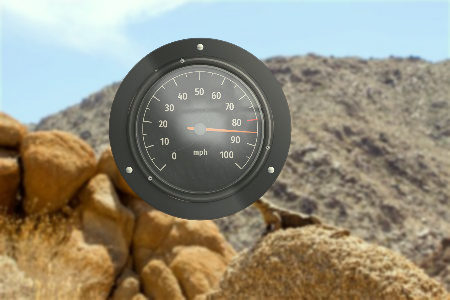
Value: 85 (mph)
